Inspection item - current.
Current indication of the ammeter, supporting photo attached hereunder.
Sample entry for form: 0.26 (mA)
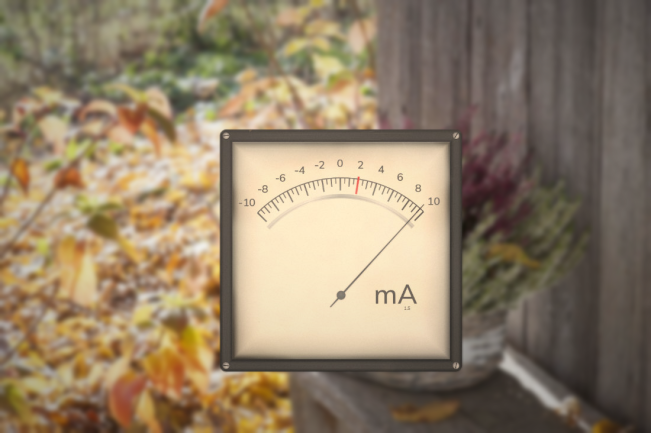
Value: 9.5 (mA)
